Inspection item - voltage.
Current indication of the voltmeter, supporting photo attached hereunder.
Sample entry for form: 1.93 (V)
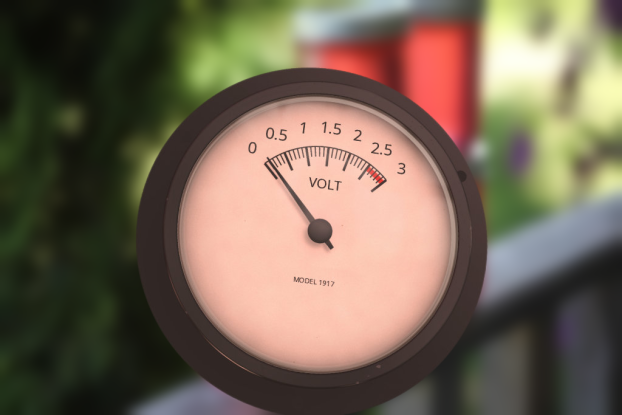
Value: 0.1 (V)
